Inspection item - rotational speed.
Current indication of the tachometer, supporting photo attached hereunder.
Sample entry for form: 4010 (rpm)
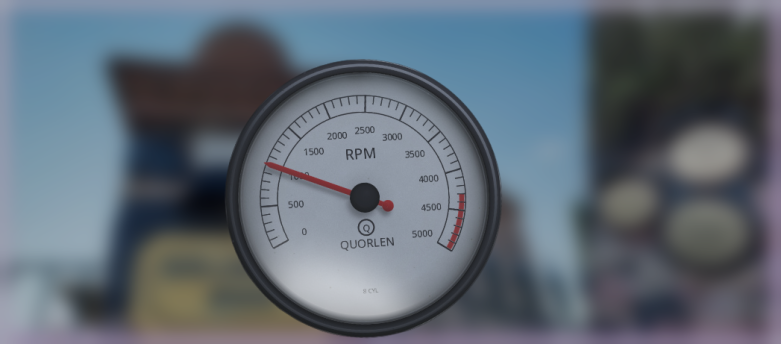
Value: 1000 (rpm)
